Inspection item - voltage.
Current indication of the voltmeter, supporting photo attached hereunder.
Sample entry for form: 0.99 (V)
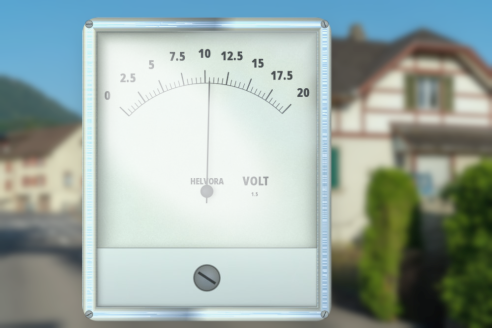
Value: 10.5 (V)
